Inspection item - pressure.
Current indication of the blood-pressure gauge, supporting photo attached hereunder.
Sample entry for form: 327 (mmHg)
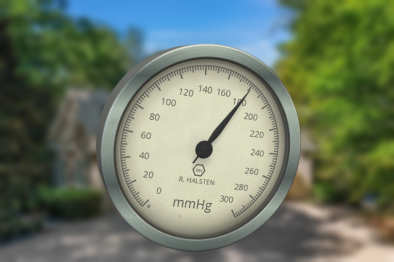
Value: 180 (mmHg)
